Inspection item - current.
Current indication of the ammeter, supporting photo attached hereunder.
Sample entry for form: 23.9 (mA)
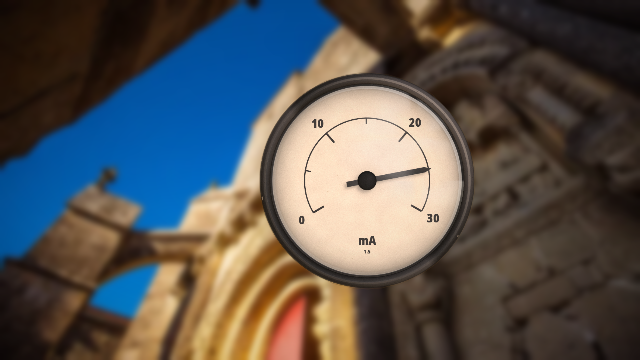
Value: 25 (mA)
